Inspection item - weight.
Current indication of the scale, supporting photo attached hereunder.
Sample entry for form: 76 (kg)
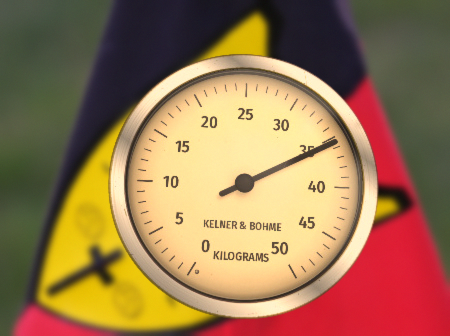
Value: 35.5 (kg)
